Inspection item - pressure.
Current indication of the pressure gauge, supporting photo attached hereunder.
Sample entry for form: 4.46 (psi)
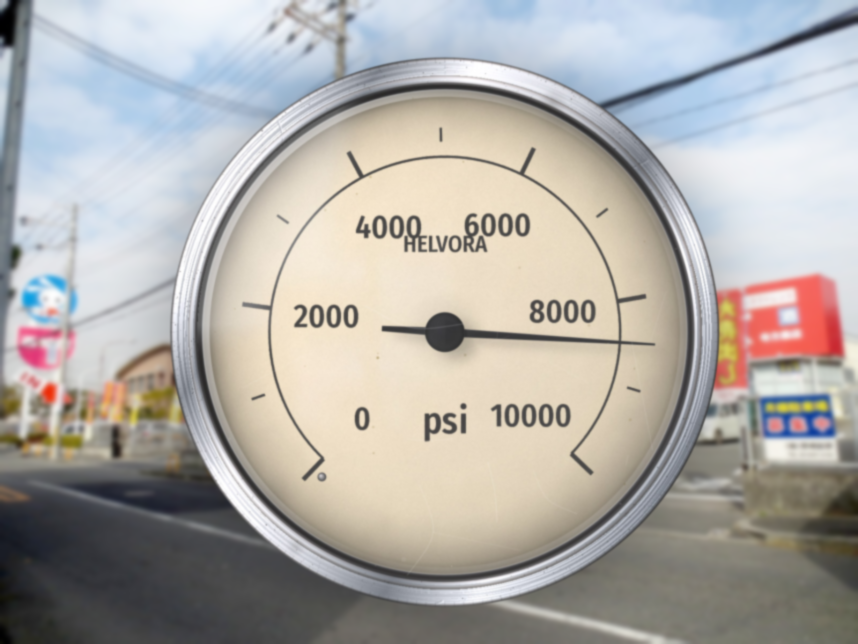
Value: 8500 (psi)
